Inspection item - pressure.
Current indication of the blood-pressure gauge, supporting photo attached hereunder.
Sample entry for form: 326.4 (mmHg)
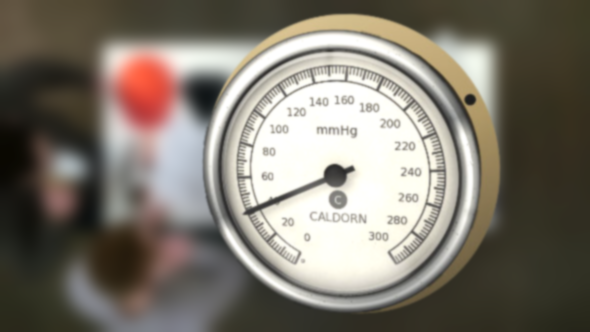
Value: 40 (mmHg)
